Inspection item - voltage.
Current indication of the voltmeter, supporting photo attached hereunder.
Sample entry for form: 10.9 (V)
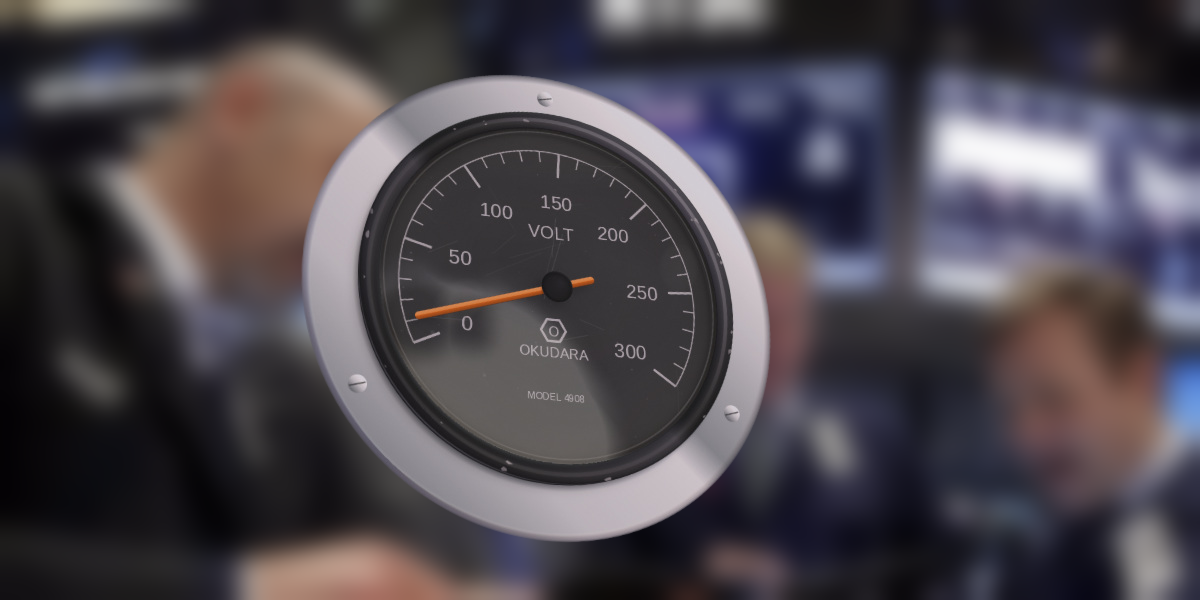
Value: 10 (V)
